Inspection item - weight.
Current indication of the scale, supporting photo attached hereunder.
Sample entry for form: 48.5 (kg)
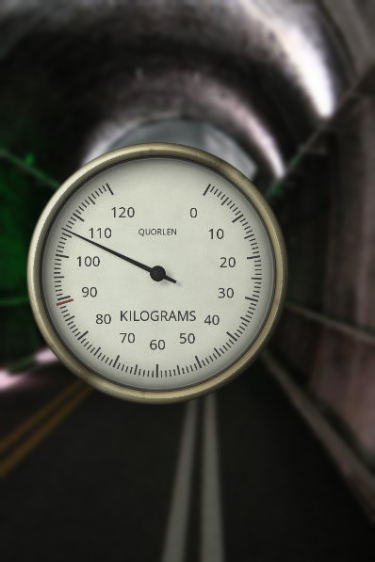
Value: 106 (kg)
